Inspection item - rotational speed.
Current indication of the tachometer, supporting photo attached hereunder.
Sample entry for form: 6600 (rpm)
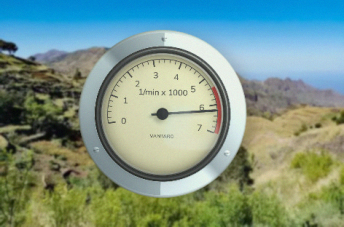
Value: 6200 (rpm)
